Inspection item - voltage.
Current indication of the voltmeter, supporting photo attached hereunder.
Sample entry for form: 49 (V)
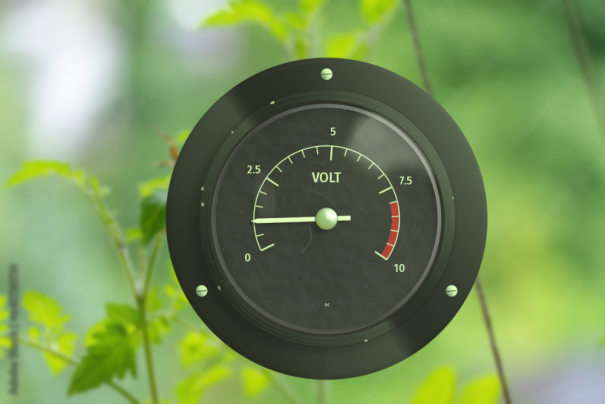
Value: 1 (V)
